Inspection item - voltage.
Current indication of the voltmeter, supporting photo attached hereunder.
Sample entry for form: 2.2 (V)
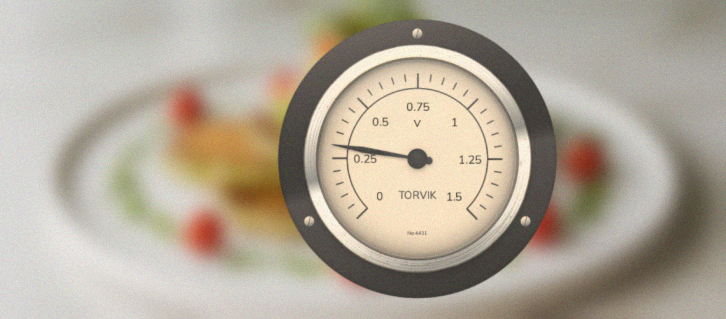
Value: 0.3 (V)
